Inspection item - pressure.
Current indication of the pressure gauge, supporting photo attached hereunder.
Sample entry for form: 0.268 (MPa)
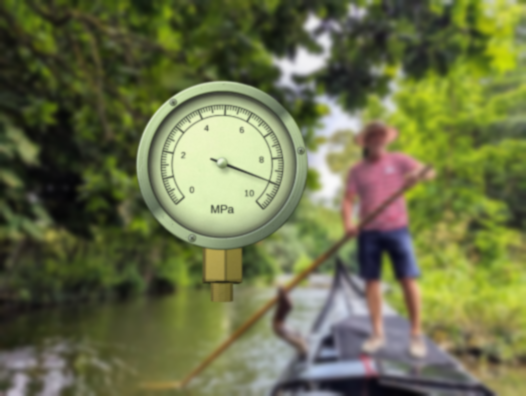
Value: 9 (MPa)
